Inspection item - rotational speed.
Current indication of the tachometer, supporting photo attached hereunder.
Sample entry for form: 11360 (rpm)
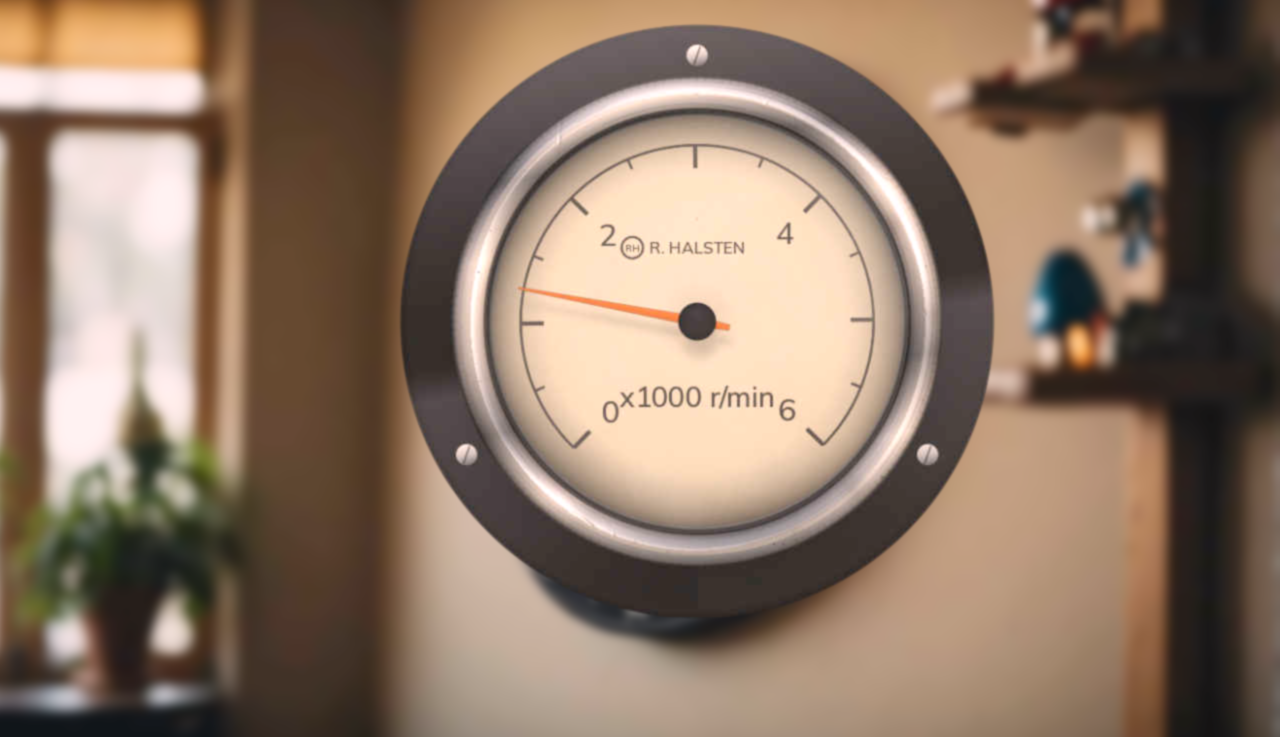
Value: 1250 (rpm)
